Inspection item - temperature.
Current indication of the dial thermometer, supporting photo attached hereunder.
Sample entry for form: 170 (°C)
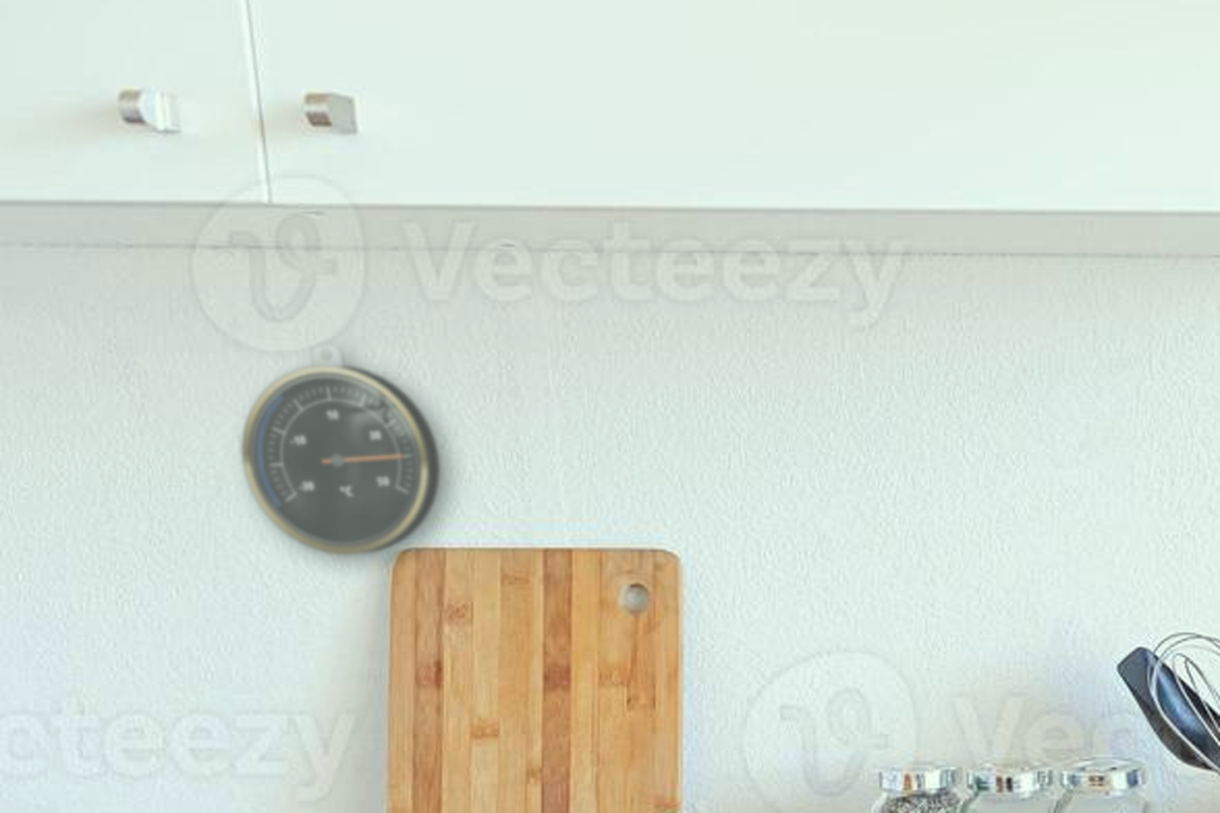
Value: 40 (°C)
